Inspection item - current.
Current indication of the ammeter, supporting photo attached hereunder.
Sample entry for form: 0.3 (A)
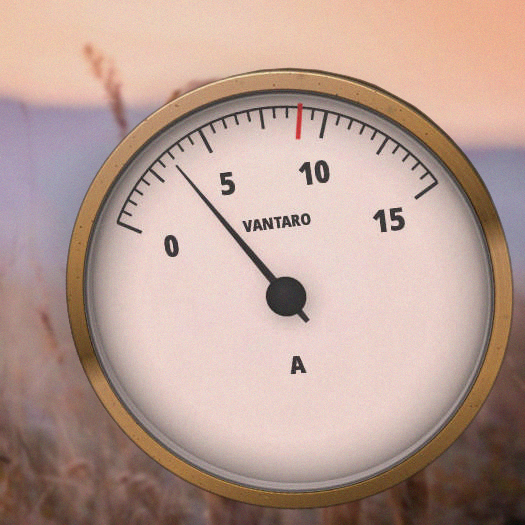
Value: 3.5 (A)
